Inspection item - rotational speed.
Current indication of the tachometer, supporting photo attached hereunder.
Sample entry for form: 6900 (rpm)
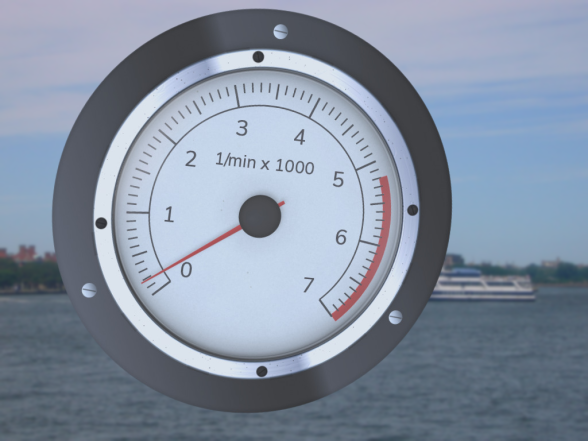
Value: 200 (rpm)
